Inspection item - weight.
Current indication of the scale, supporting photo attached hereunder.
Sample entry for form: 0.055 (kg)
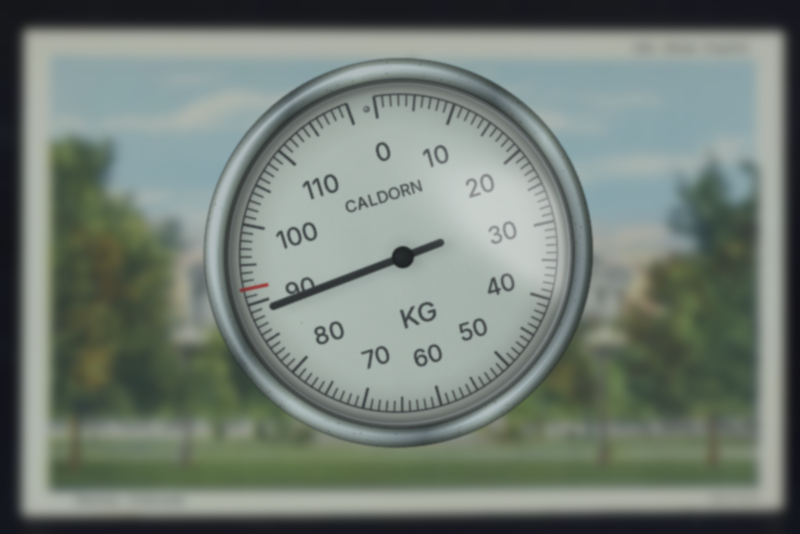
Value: 89 (kg)
